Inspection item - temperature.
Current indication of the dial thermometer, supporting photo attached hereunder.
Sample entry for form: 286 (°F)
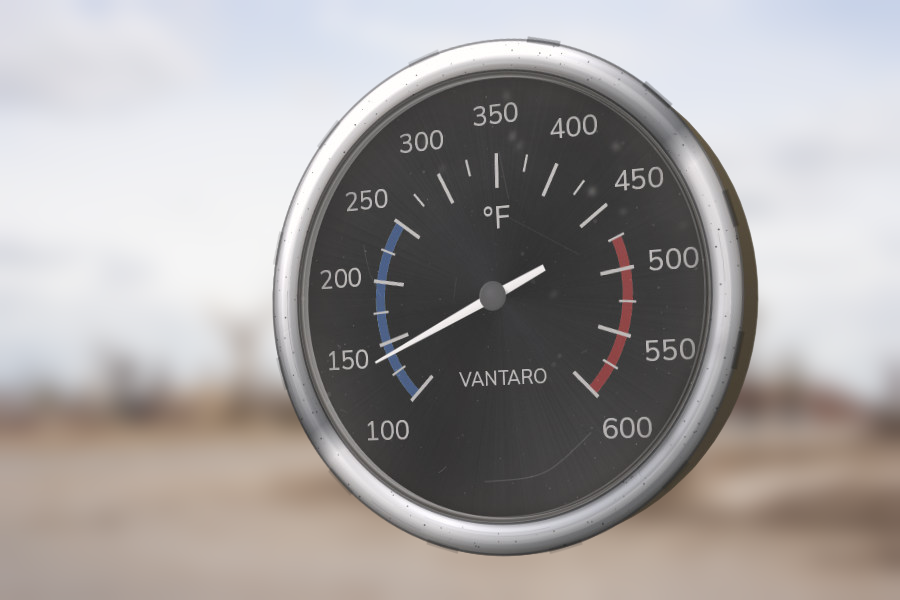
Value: 137.5 (°F)
